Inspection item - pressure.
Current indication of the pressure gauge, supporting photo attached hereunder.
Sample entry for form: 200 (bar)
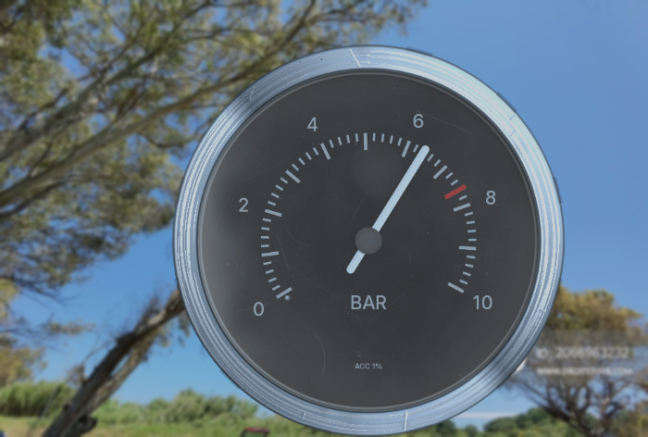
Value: 6.4 (bar)
